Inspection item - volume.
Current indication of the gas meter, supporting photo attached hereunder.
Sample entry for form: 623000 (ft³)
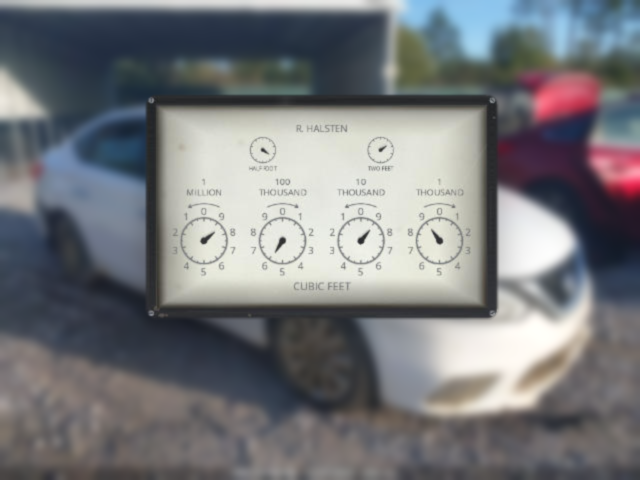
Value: 858900 (ft³)
